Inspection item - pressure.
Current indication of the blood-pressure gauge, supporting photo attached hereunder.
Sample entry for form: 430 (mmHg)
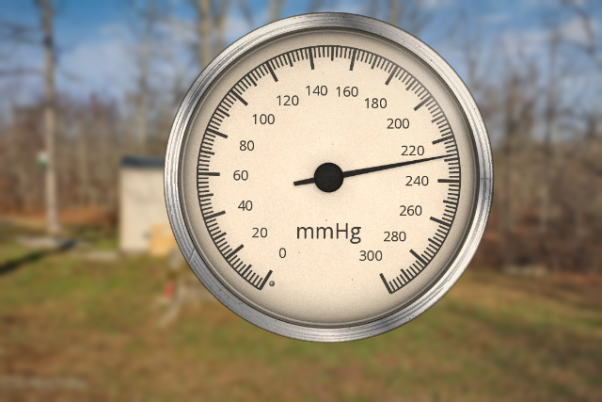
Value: 228 (mmHg)
